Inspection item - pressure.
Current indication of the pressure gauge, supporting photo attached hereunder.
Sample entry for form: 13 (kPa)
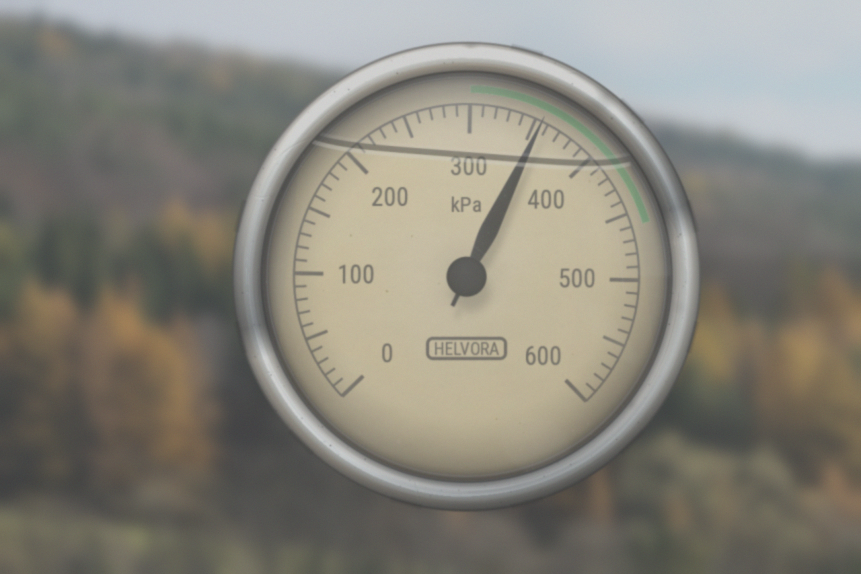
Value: 355 (kPa)
